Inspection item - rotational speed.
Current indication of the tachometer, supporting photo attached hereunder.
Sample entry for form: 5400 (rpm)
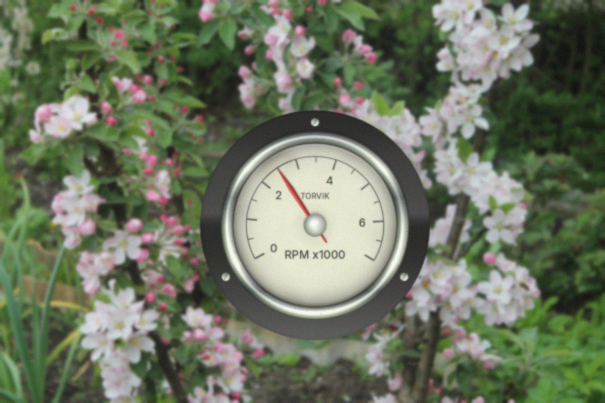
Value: 2500 (rpm)
